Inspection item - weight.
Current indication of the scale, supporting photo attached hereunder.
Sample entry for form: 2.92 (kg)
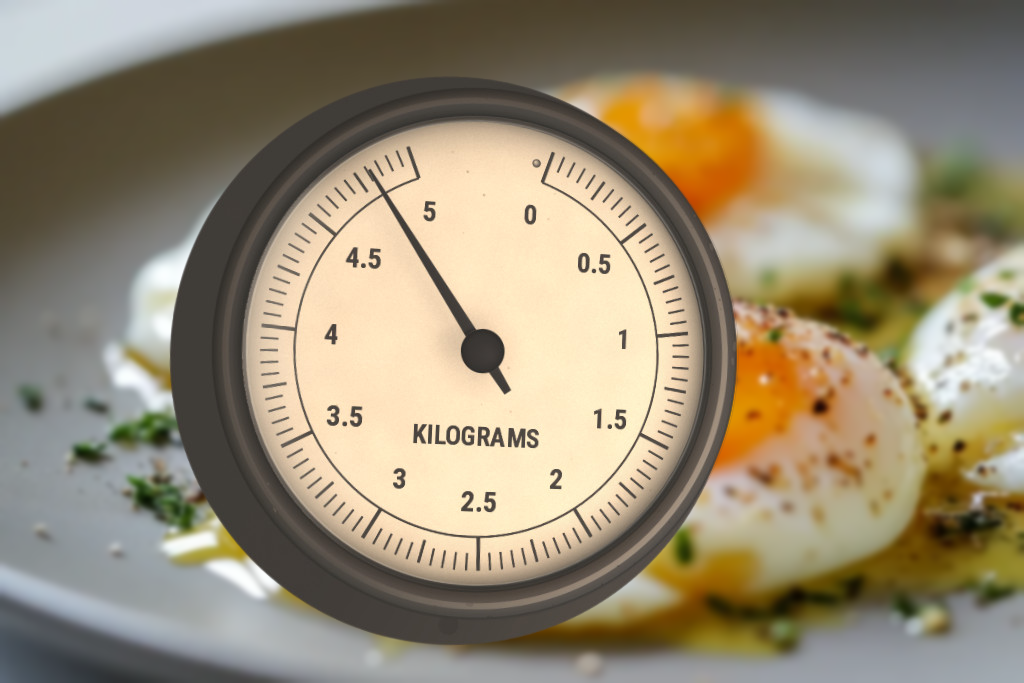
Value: 4.8 (kg)
